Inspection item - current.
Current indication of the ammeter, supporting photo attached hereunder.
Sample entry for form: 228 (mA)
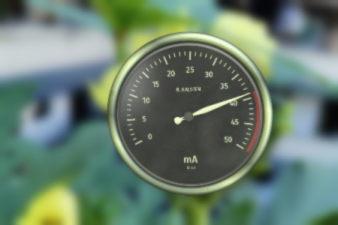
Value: 39 (mA)
